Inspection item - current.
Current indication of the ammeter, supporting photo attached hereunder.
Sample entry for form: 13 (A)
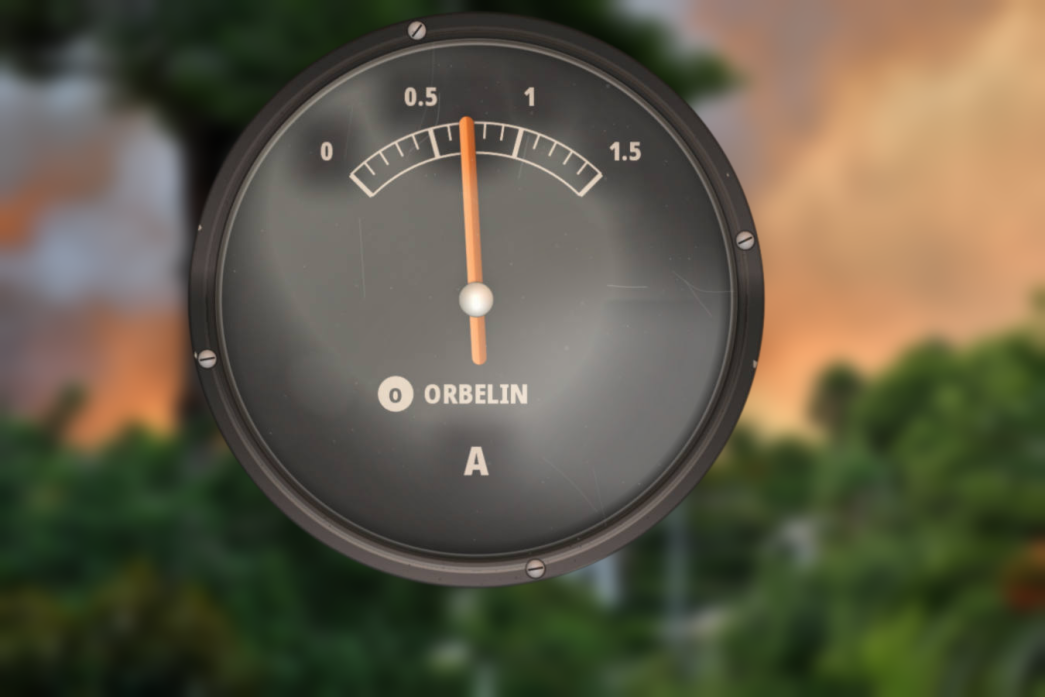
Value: 0.7 (A)
